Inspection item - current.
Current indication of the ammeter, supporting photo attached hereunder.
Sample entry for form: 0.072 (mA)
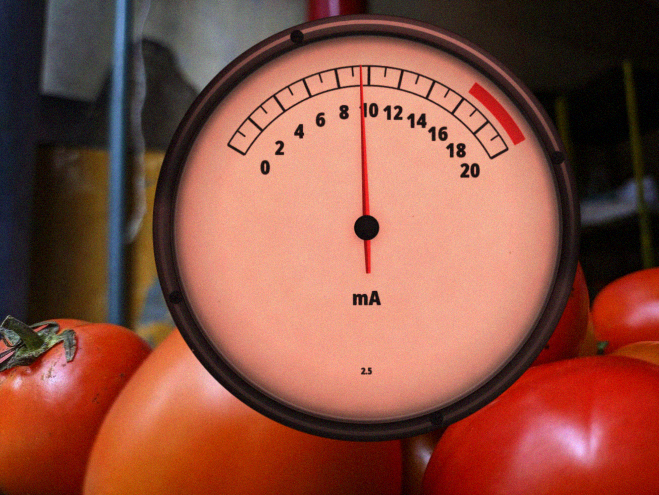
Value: 9.5 (mA)
